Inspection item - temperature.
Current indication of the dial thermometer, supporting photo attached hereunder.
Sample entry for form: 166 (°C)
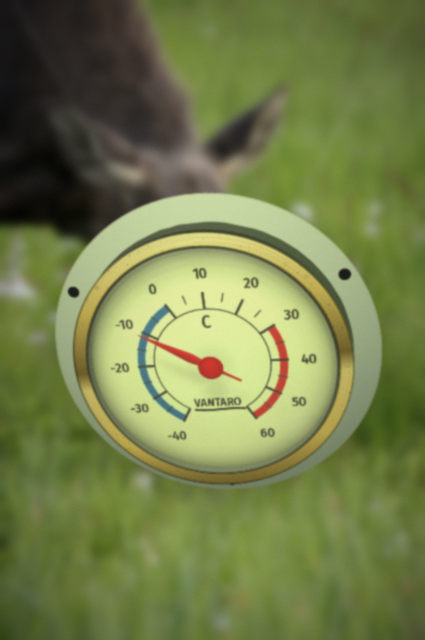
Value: -10 (°C)
